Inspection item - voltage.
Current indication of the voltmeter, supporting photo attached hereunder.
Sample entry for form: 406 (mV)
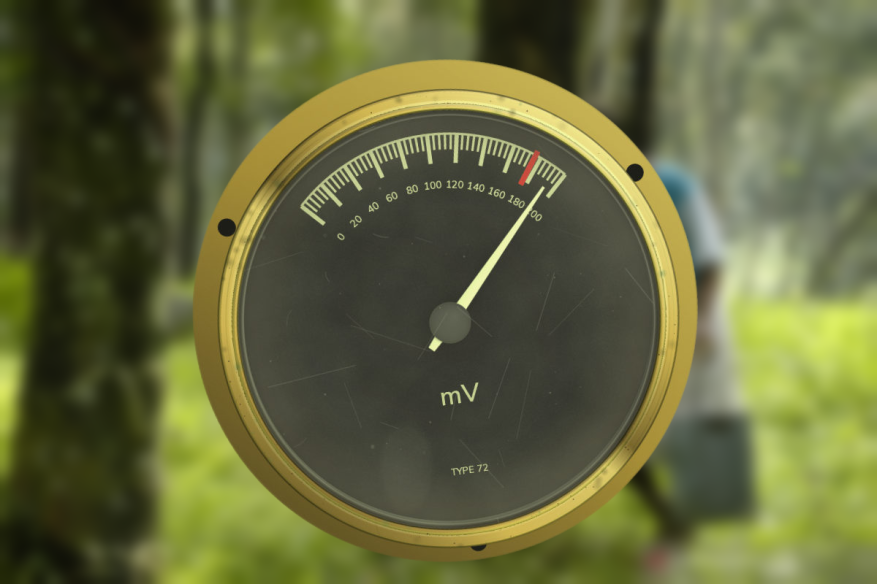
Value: 192 (mV)
